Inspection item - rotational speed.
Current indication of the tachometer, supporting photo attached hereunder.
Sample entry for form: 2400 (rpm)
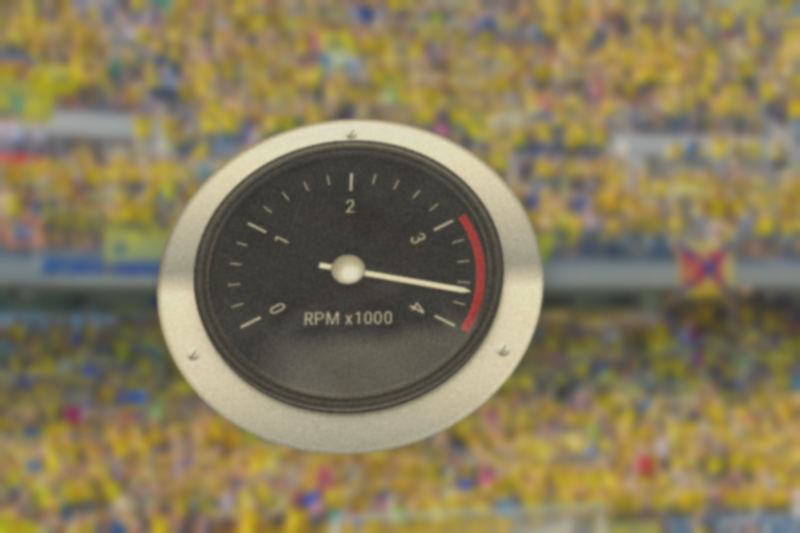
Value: 3700 (rpm)
